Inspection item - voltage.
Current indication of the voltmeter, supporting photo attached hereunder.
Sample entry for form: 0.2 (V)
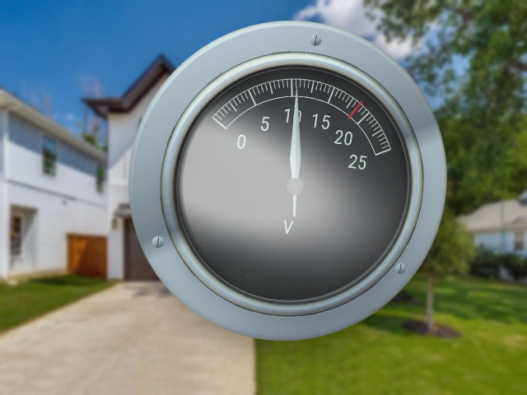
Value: 10.5 (V)
